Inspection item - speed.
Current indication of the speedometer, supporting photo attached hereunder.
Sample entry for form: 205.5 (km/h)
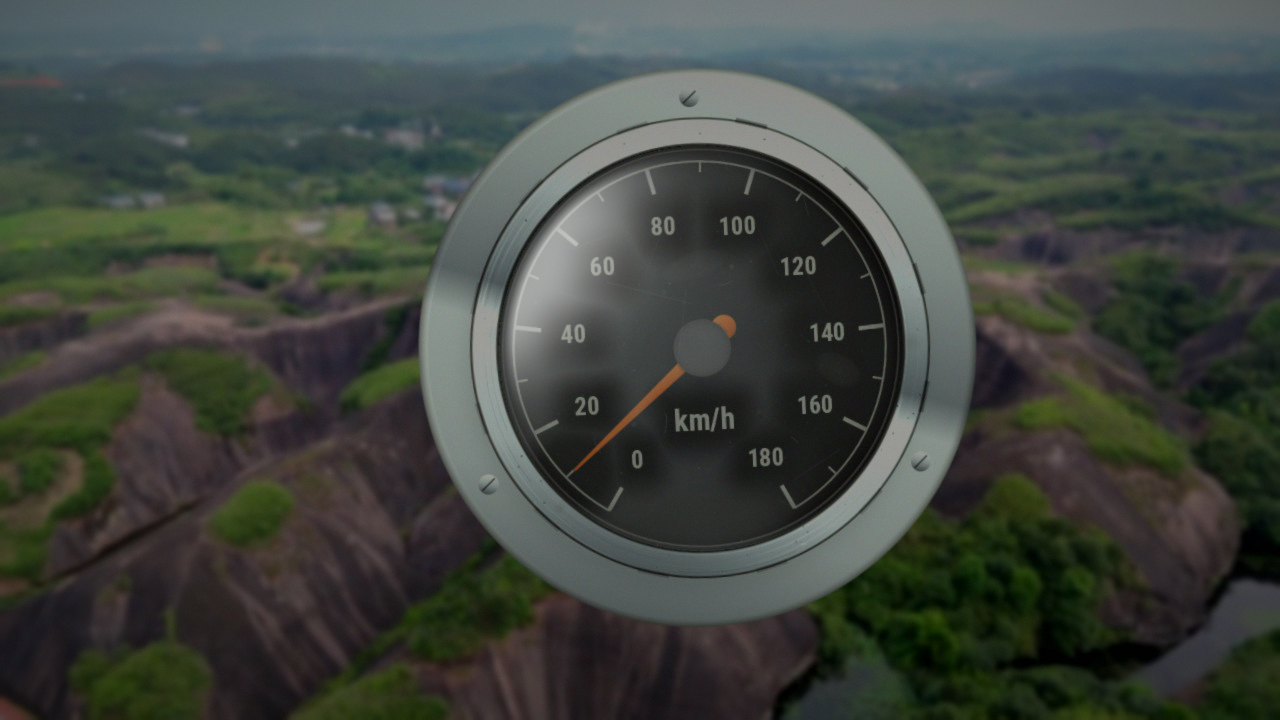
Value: 10 (km/h)
